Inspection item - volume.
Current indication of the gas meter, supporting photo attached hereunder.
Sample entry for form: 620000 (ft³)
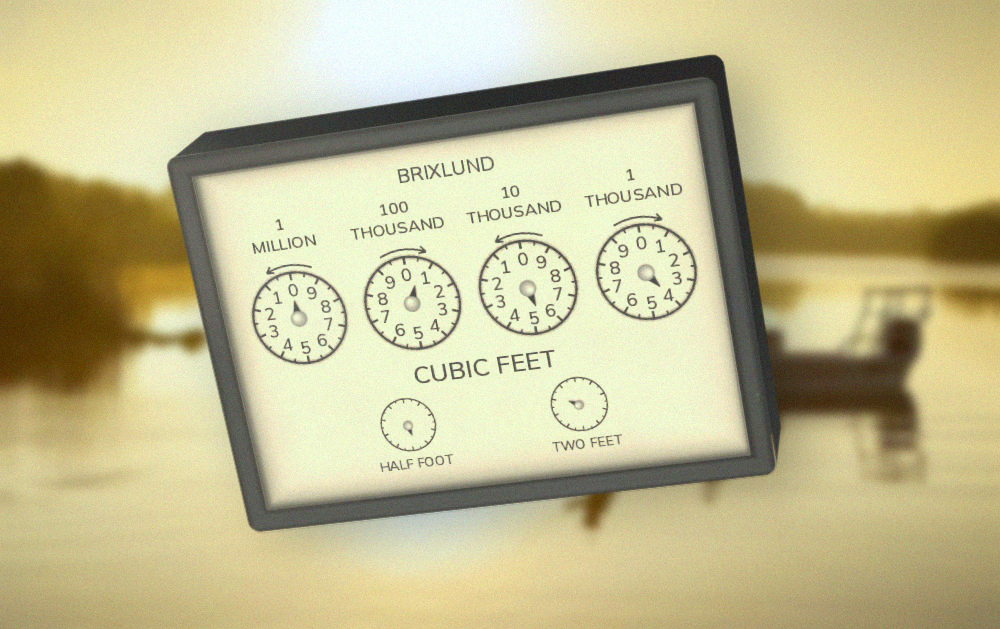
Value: 5400 (ft³)
